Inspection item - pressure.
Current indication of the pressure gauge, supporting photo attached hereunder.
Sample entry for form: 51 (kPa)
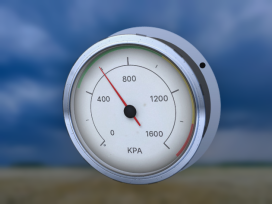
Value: 600 (kPa)
